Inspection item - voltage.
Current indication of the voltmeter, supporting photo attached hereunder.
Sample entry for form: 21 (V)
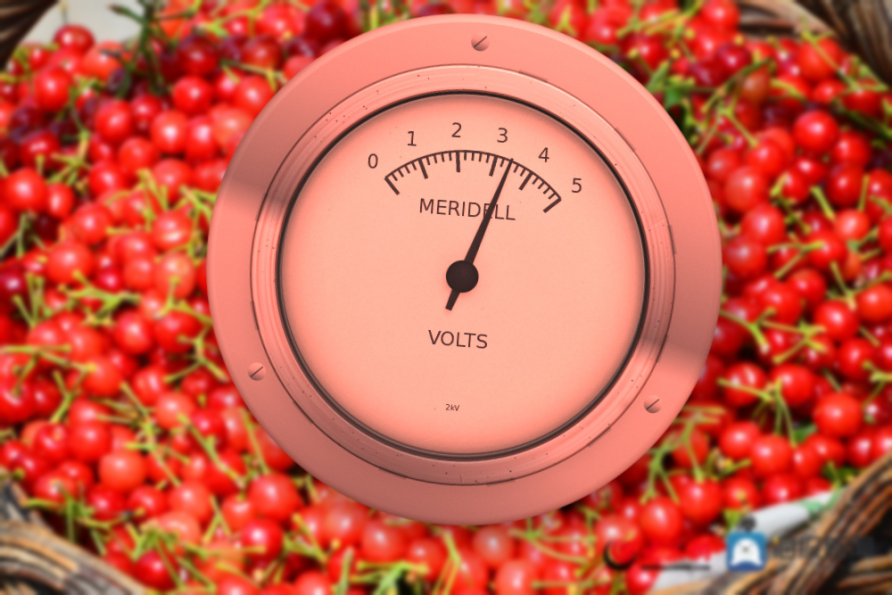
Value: 3.4 (V)
